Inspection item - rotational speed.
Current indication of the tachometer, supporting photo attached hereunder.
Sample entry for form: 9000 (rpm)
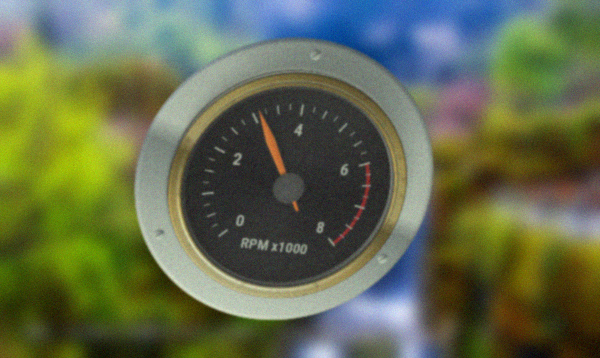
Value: 3125 (rpm)
